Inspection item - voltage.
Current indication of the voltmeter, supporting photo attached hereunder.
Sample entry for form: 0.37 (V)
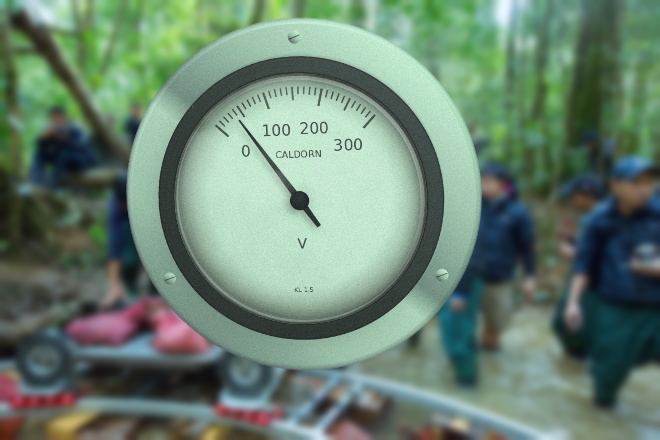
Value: 40 (V)
